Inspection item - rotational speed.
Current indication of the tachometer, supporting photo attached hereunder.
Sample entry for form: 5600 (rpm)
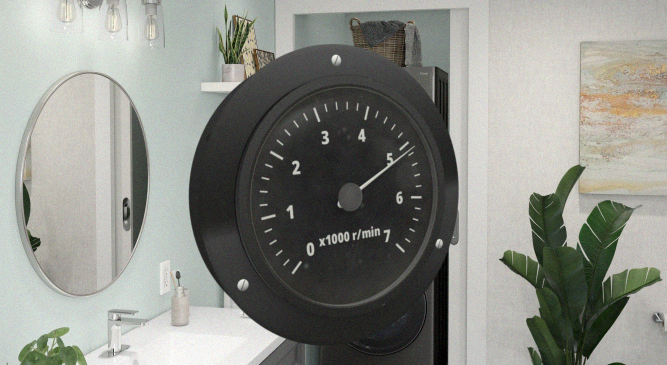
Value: 5100 (rpm)
